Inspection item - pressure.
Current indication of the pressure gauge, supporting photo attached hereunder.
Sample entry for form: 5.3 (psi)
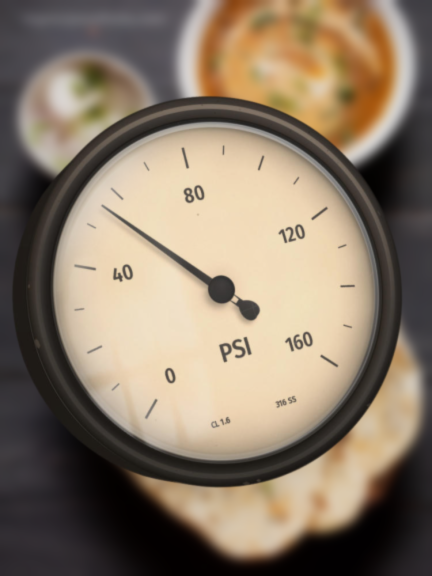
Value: 55 (psi)
